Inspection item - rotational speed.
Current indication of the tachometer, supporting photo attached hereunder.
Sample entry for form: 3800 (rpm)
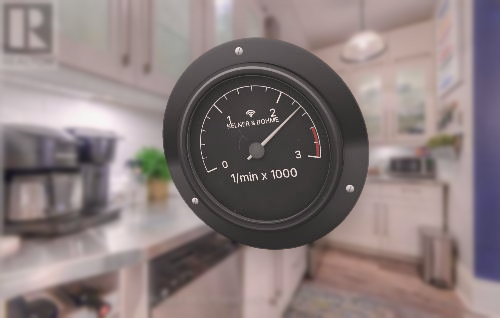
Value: 2300 (rpm)
